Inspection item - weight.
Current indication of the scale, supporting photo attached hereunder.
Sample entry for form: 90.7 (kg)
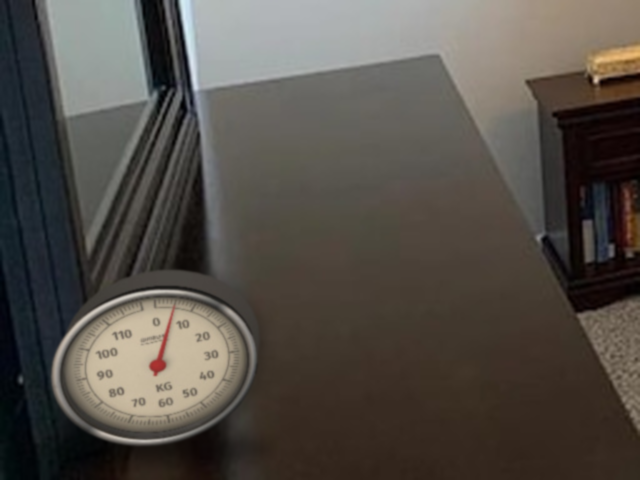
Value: 5 (kg)
